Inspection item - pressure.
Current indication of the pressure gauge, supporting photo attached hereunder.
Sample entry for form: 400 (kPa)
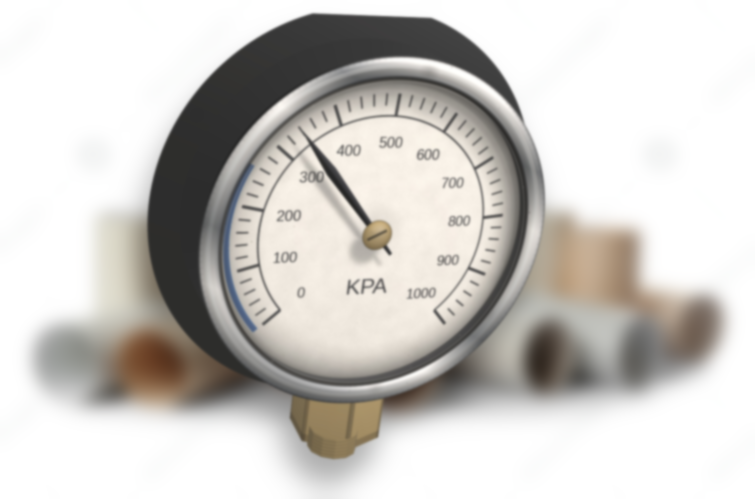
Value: 340 (kPa)
